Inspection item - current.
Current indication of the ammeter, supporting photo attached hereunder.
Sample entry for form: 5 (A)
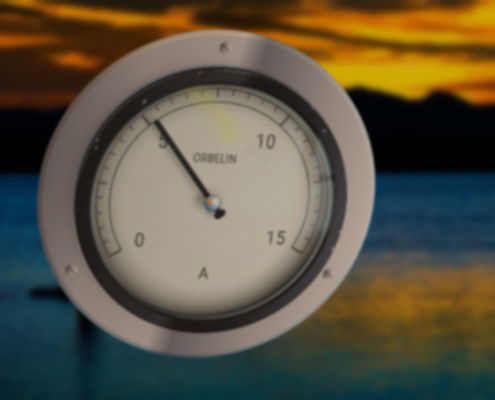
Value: 5.25 (A)
